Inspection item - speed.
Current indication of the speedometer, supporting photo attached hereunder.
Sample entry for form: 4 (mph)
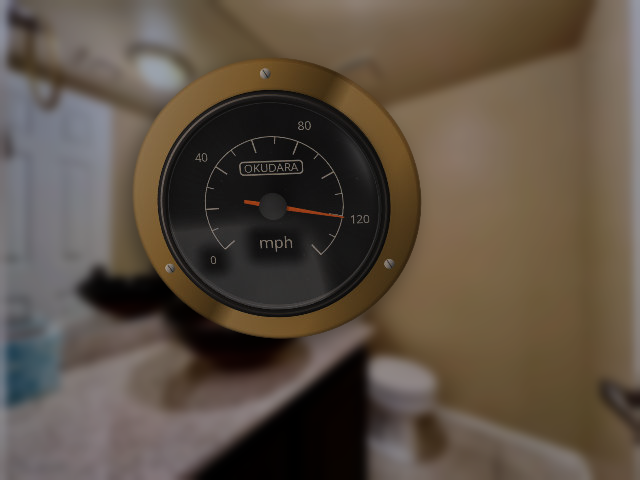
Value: 120 (mph)
